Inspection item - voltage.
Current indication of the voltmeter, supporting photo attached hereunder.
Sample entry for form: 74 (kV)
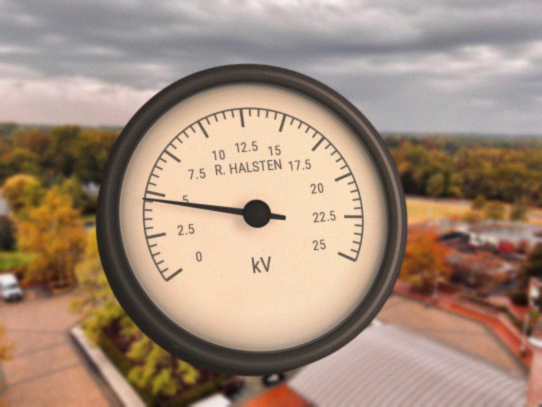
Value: 4.5 (kV)
